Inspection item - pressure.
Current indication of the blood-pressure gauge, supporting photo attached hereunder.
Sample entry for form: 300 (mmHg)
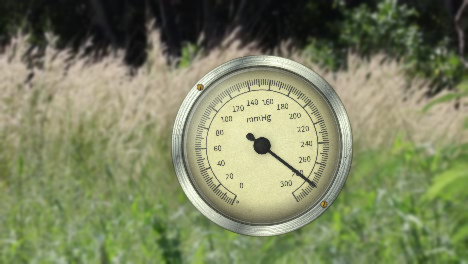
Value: 280 (mmHg)
